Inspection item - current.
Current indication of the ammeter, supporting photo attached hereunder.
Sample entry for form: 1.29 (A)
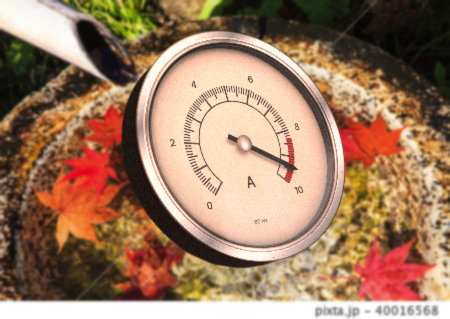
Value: 9.5 (A)
